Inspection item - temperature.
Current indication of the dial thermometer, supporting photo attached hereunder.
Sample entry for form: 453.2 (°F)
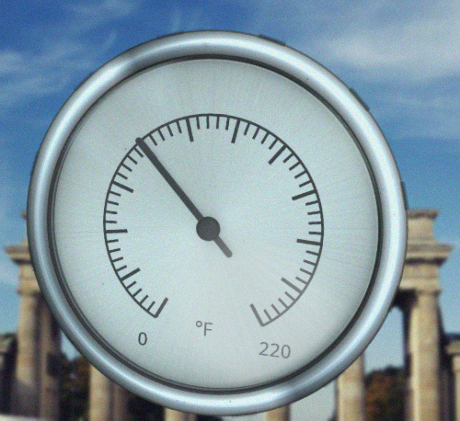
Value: 80 (°F)
